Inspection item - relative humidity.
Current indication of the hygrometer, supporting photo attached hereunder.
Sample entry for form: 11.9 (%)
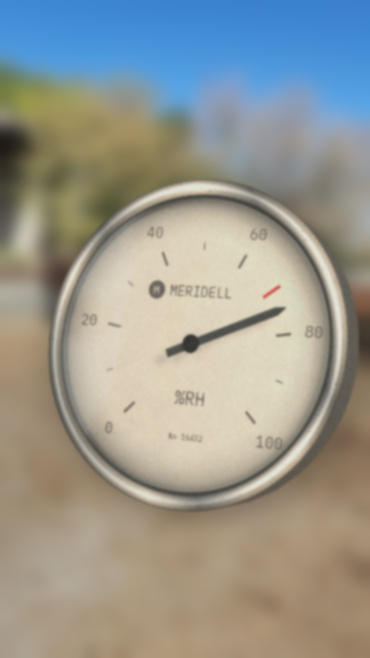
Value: 75 (%)
